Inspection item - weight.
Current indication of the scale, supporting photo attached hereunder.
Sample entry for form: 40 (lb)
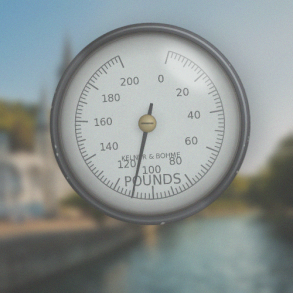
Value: 110 (lb)
